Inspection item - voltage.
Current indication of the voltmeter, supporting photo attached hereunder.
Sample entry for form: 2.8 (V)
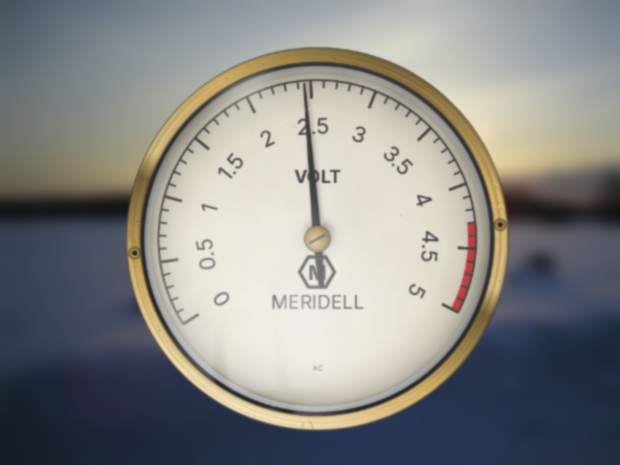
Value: 2.45 (V)
